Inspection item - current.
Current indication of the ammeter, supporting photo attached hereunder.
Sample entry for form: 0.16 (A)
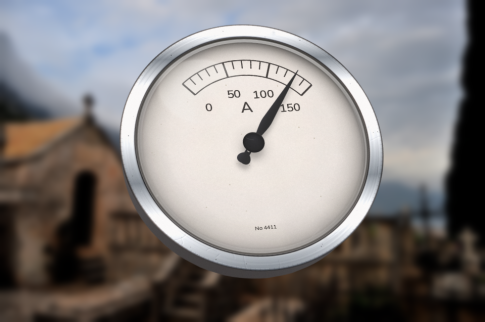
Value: 130 (A)
